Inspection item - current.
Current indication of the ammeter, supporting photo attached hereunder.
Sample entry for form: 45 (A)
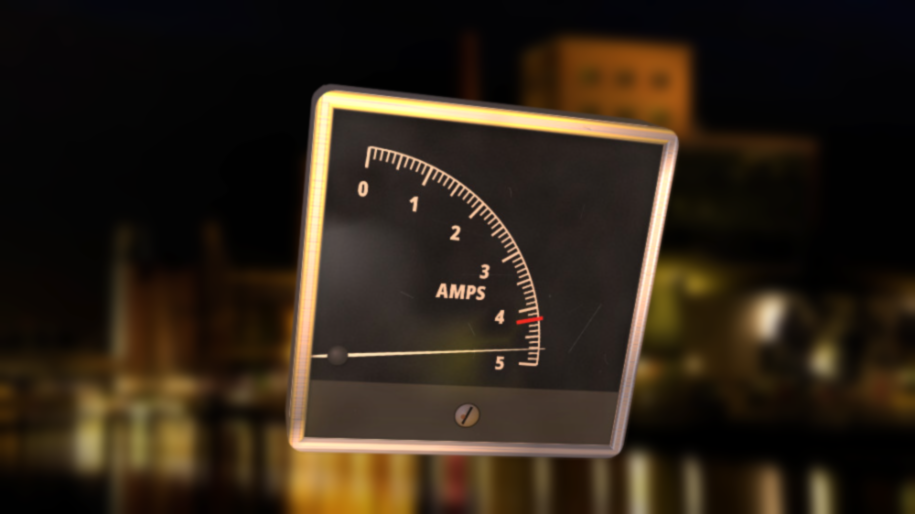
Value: 4.7 (A)
